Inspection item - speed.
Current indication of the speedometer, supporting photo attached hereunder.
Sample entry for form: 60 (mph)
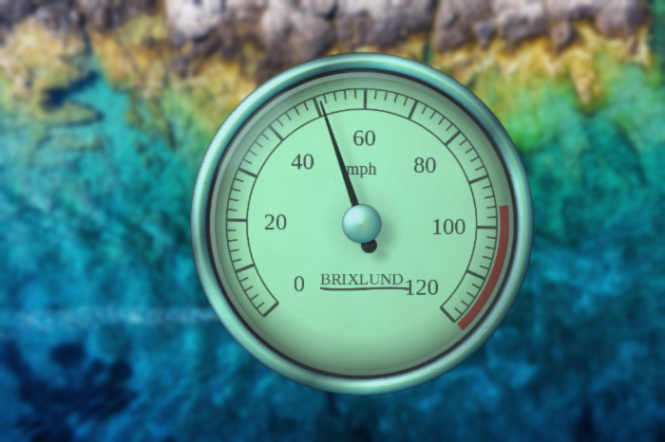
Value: 51 (mph)
